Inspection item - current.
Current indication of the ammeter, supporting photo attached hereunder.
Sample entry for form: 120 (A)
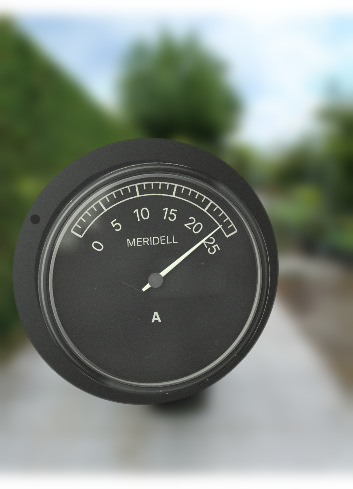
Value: 23 (A)
